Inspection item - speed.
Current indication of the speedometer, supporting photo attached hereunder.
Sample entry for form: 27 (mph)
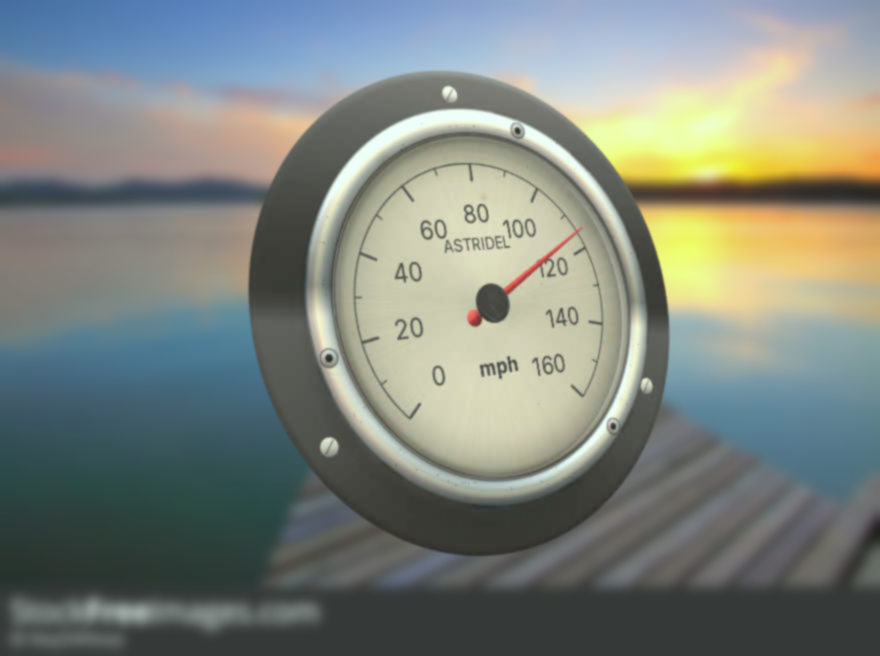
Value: 115 (mph)
